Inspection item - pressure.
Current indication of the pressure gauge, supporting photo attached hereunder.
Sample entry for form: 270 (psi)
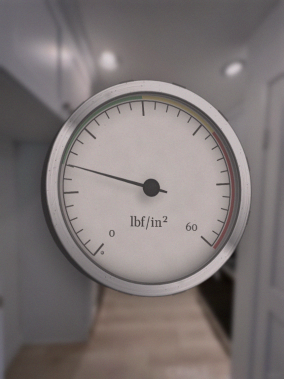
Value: 14 (psi)
